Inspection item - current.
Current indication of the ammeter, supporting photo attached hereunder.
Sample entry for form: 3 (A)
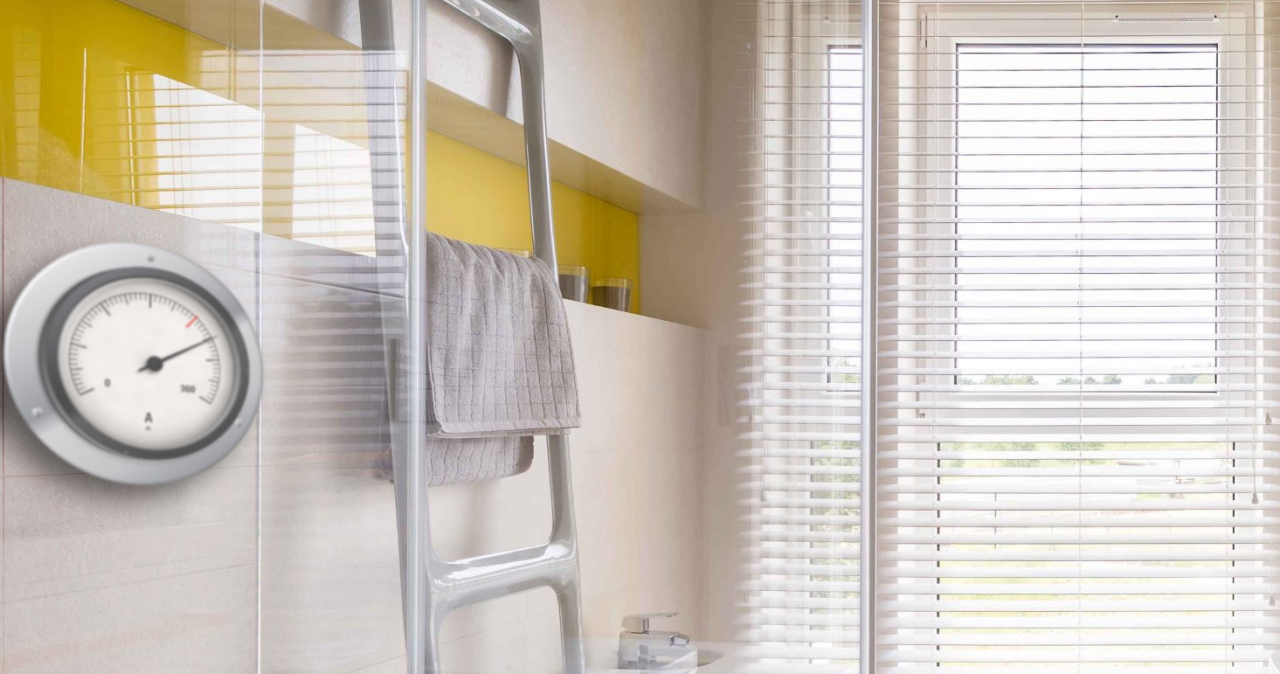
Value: 225 (A)
